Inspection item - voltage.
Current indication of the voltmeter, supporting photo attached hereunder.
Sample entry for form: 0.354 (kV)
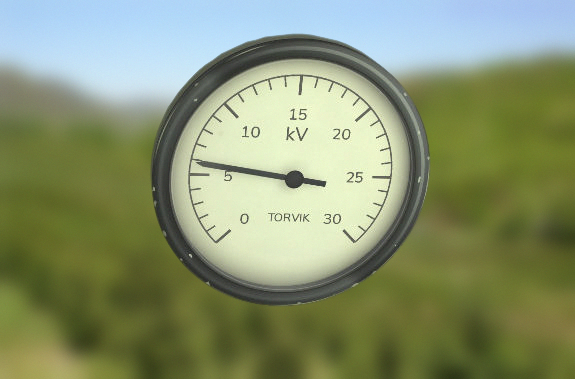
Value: 6 (kV)
